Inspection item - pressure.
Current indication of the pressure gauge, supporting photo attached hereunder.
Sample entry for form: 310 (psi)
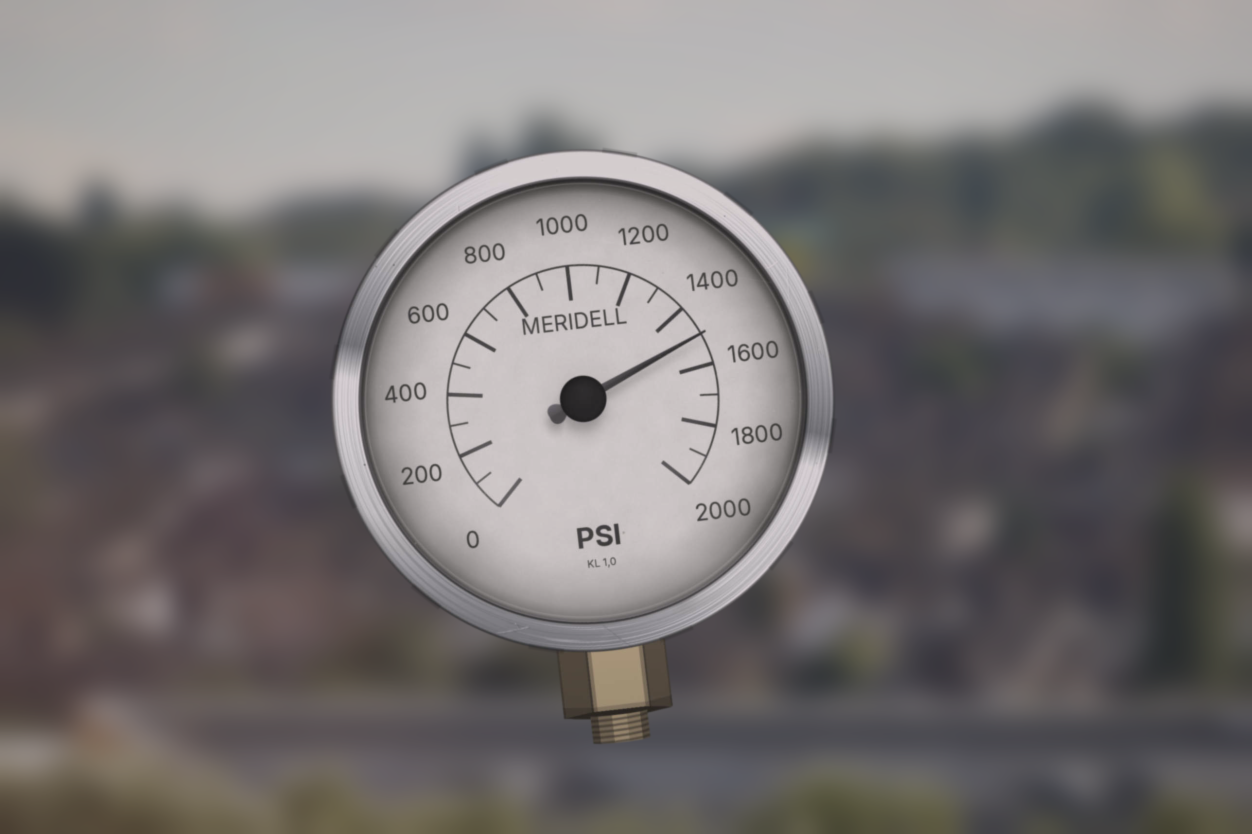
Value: 1500 (psi)
